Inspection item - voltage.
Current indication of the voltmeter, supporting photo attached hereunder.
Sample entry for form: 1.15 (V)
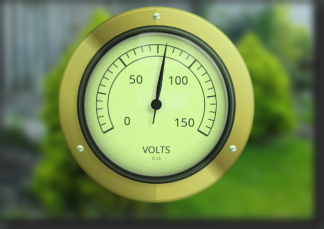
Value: 80 (V)
